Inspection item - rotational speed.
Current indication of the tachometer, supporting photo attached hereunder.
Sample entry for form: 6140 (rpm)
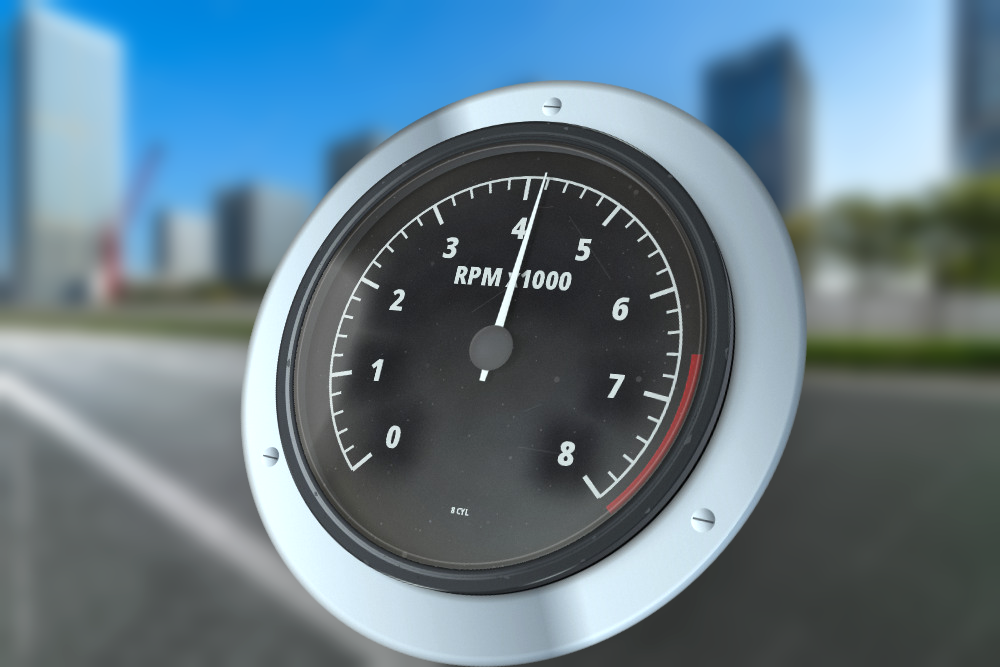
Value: 4200 (rpm)
